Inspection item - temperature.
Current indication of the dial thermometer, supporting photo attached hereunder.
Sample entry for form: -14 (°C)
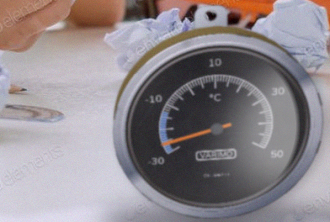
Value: -25 (°C)
